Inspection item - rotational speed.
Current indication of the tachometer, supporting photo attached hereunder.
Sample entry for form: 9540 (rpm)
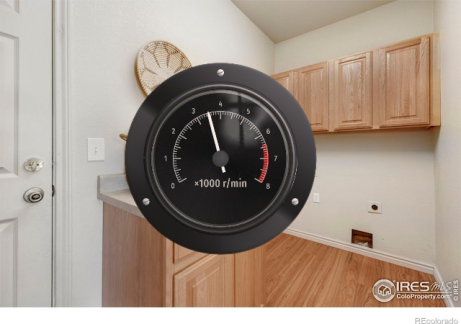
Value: 3500 (rpm)
